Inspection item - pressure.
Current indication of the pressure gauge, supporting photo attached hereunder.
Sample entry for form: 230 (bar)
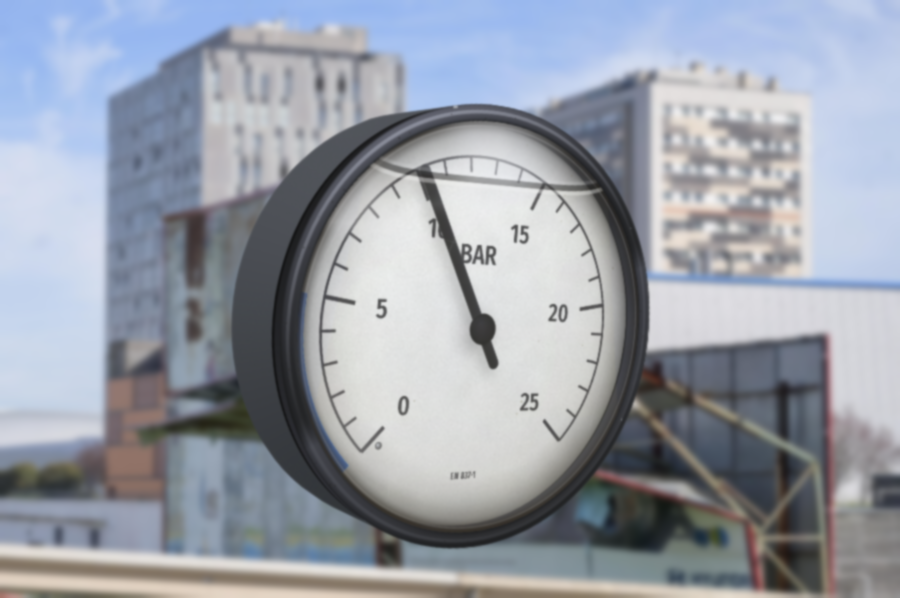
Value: 10 (bar)
